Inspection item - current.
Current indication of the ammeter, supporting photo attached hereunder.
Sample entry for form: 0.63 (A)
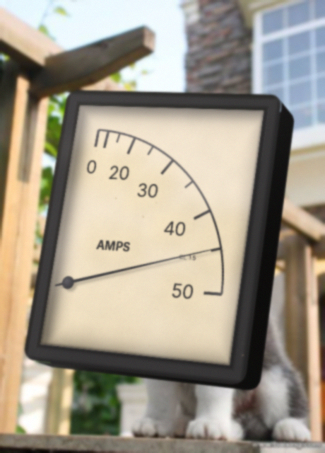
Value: 45 (A)
